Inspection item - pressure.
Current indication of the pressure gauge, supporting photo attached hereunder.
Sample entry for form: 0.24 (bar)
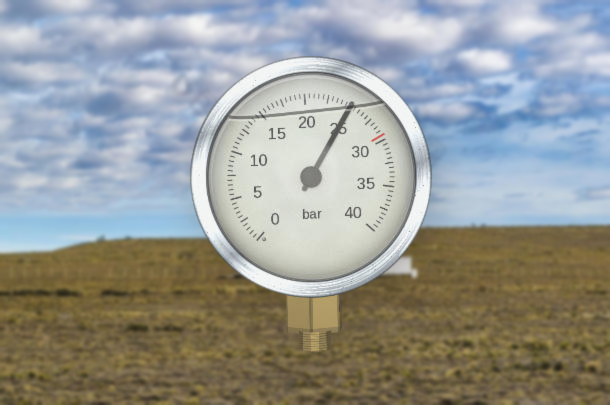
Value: 25 (bar)
